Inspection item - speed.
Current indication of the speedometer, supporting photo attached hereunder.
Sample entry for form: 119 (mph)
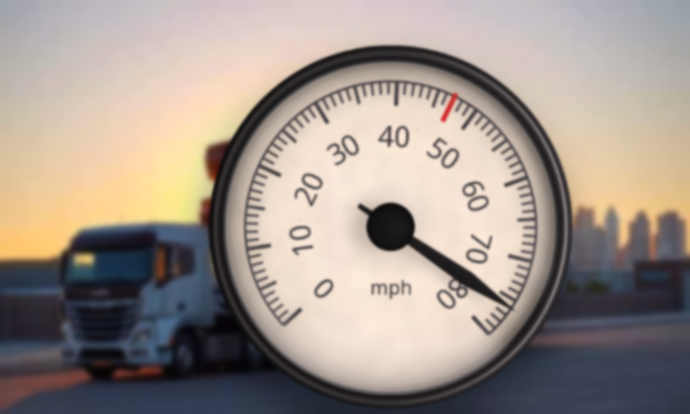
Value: 76 (mph)
